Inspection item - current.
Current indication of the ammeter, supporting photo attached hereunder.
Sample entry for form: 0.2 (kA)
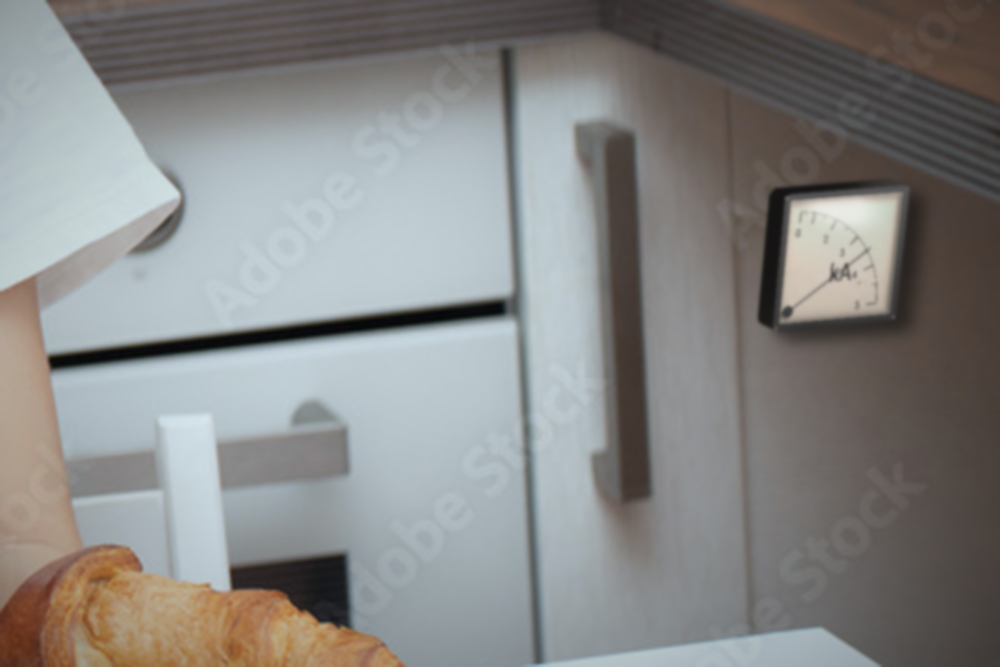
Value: 3.5 (kA)
